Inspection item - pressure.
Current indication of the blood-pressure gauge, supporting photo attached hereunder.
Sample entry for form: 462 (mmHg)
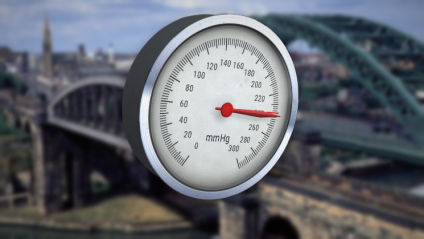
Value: 240 (mmHg)
